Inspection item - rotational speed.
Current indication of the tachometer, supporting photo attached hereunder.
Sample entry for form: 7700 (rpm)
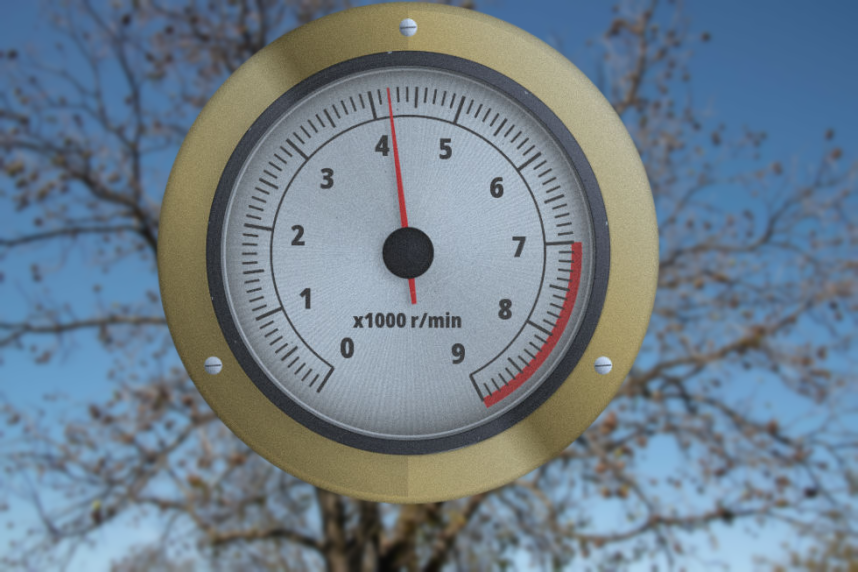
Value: 4200 (rpm)
